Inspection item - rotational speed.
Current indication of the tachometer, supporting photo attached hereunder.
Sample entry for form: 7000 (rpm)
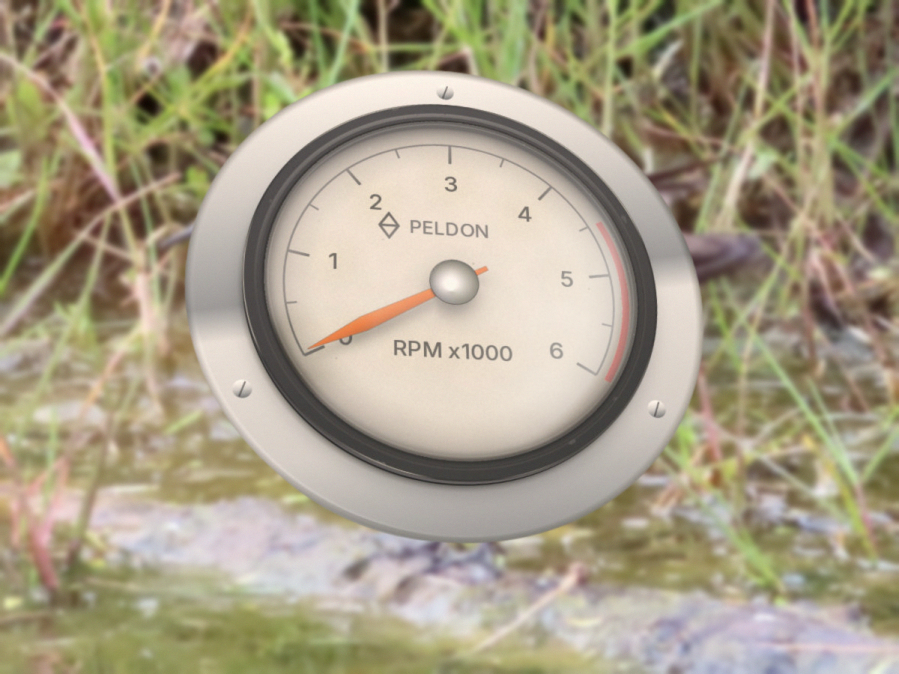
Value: 0 (rpm)
